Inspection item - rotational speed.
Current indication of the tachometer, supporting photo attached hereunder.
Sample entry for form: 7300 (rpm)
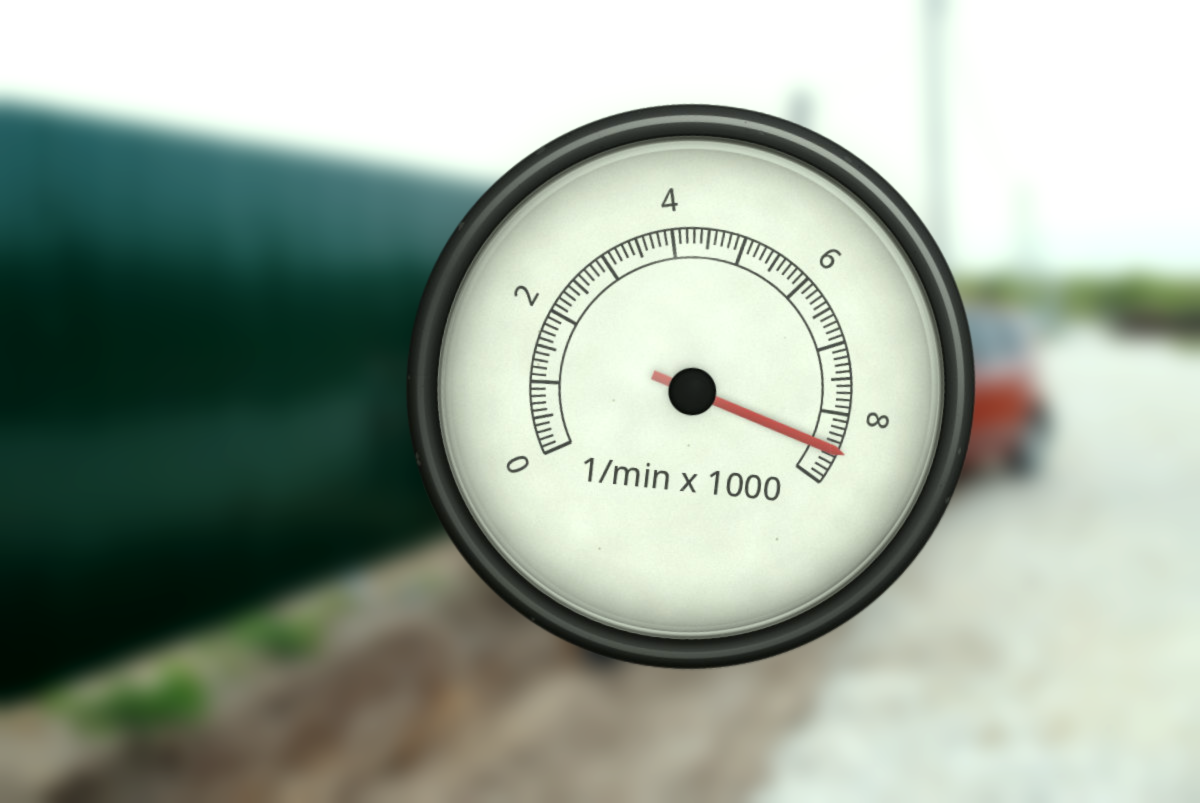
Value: 8500 (rpm)
